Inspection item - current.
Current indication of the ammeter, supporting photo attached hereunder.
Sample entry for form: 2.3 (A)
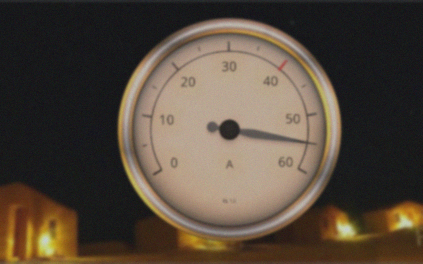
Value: 55 (A)
